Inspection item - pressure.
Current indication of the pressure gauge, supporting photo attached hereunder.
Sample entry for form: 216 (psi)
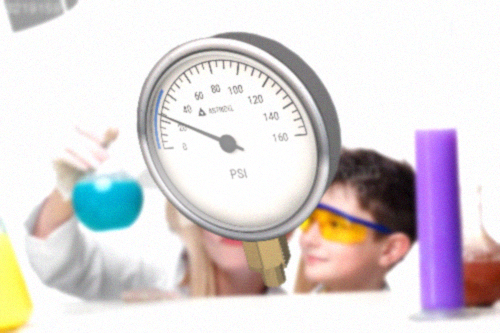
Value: 25 (psi)
